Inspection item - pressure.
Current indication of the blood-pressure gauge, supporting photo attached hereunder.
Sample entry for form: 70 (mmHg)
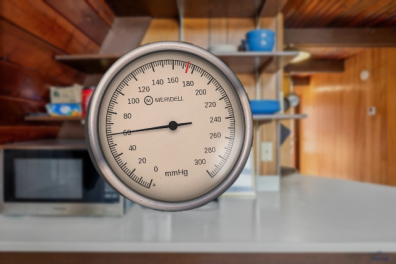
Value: 60 (mmHg)
